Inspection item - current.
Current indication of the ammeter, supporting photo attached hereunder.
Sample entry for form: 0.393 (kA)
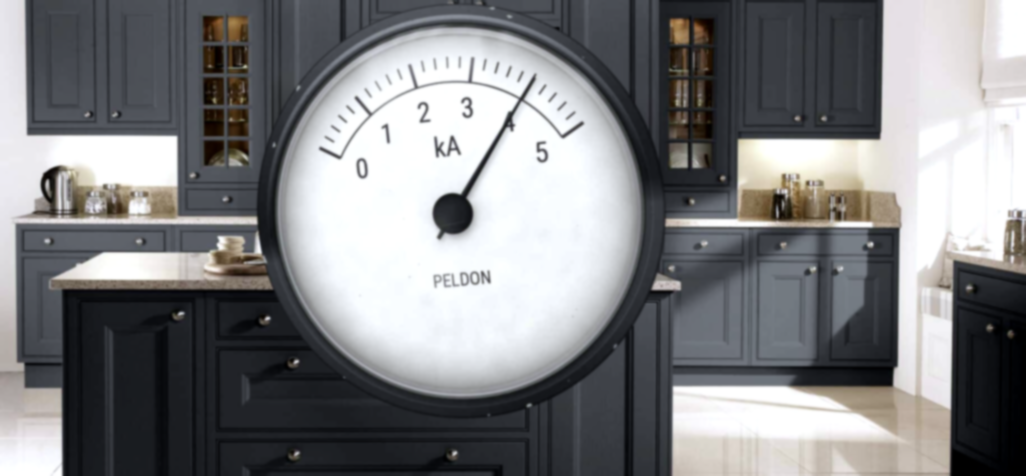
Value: 4 (kA)
